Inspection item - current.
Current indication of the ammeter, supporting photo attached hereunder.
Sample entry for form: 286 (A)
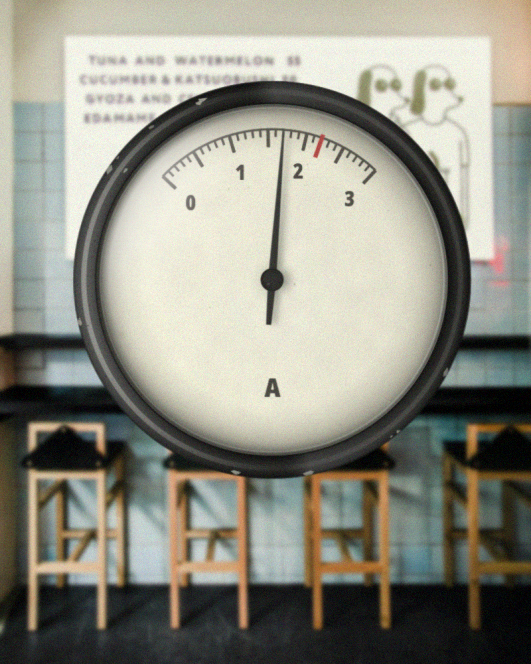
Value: 1.7 (A)
